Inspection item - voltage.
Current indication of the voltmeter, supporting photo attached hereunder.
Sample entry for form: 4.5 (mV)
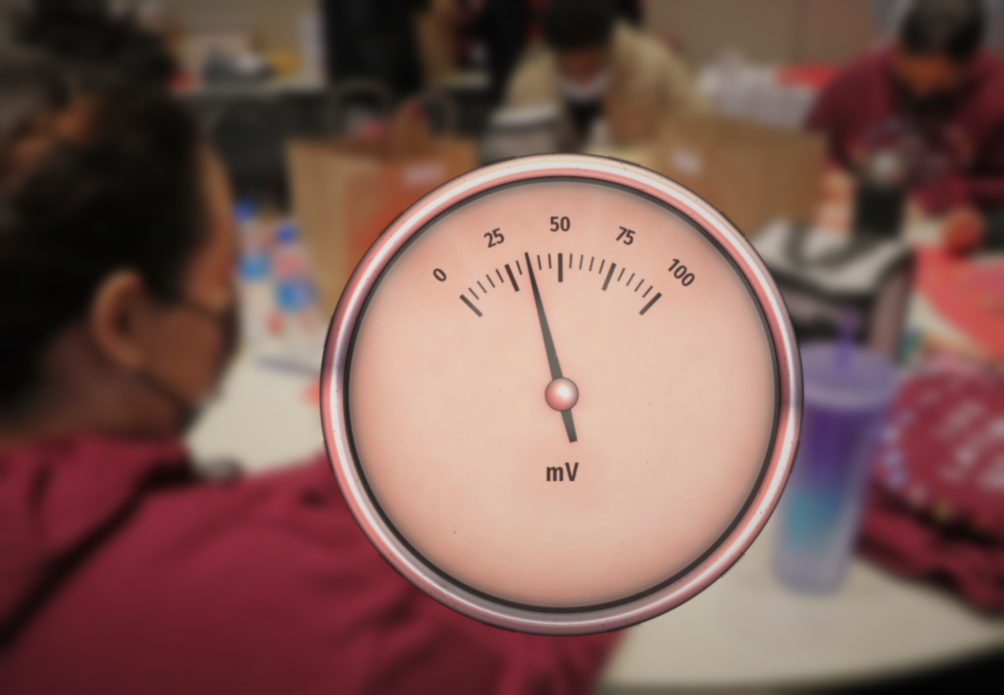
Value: 35 (mV)
